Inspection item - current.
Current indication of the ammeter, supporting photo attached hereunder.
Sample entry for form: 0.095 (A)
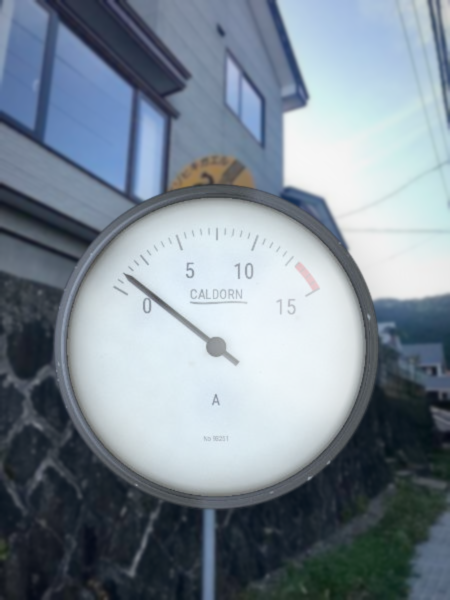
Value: 1 (A)
